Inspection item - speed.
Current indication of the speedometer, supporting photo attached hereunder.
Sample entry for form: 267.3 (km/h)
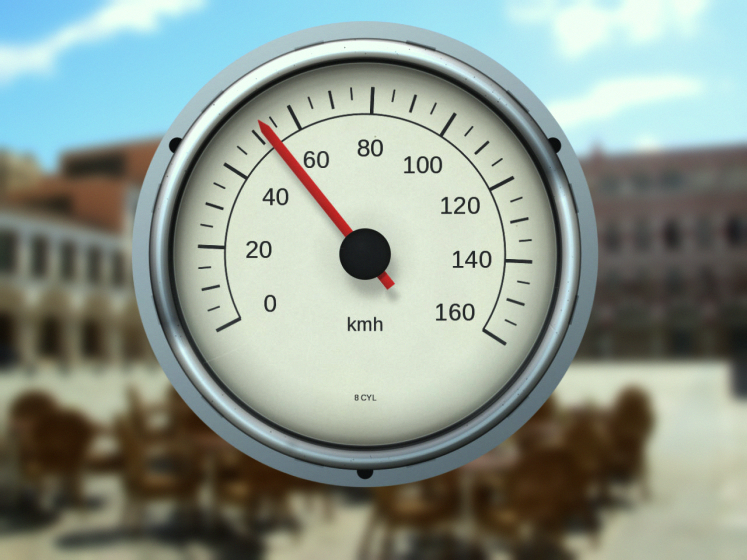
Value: 52.5 (km/h)
